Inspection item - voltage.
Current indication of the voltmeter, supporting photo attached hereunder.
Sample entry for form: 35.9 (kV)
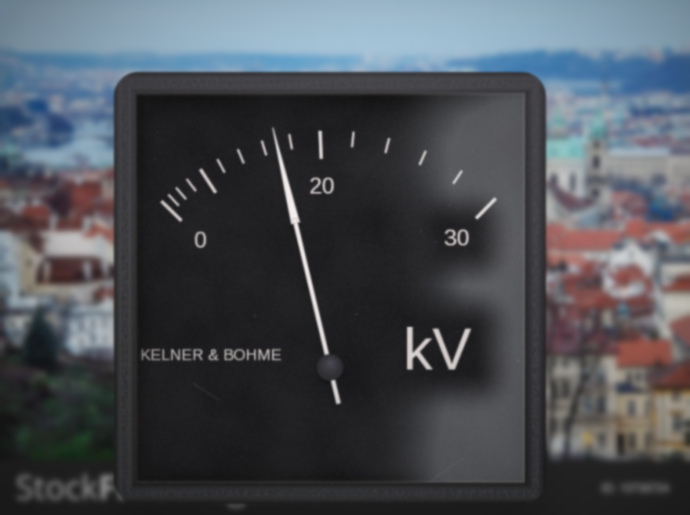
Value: 17 (kV)
